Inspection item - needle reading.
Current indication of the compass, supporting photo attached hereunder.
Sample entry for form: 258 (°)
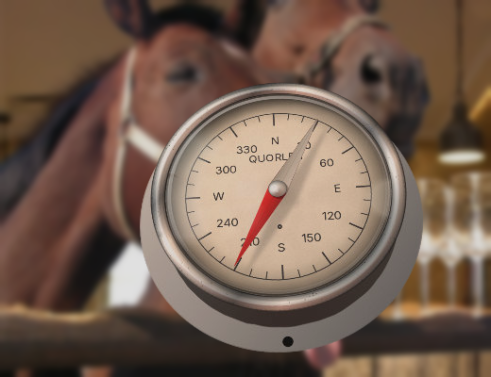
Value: 210 (°)
